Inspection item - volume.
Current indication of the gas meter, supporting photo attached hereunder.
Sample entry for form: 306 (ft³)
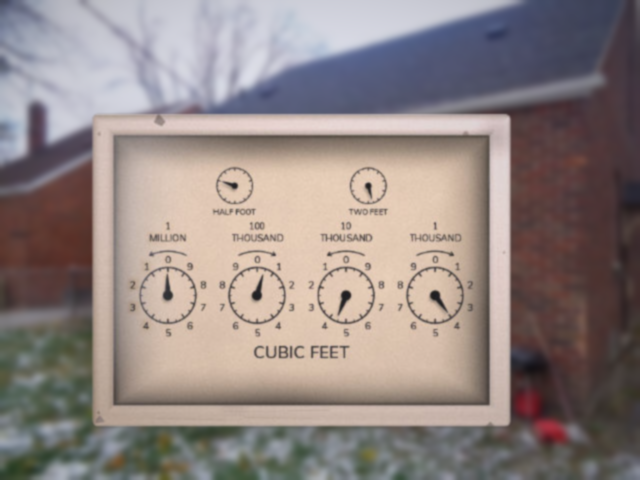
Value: 4400 (ft³)
